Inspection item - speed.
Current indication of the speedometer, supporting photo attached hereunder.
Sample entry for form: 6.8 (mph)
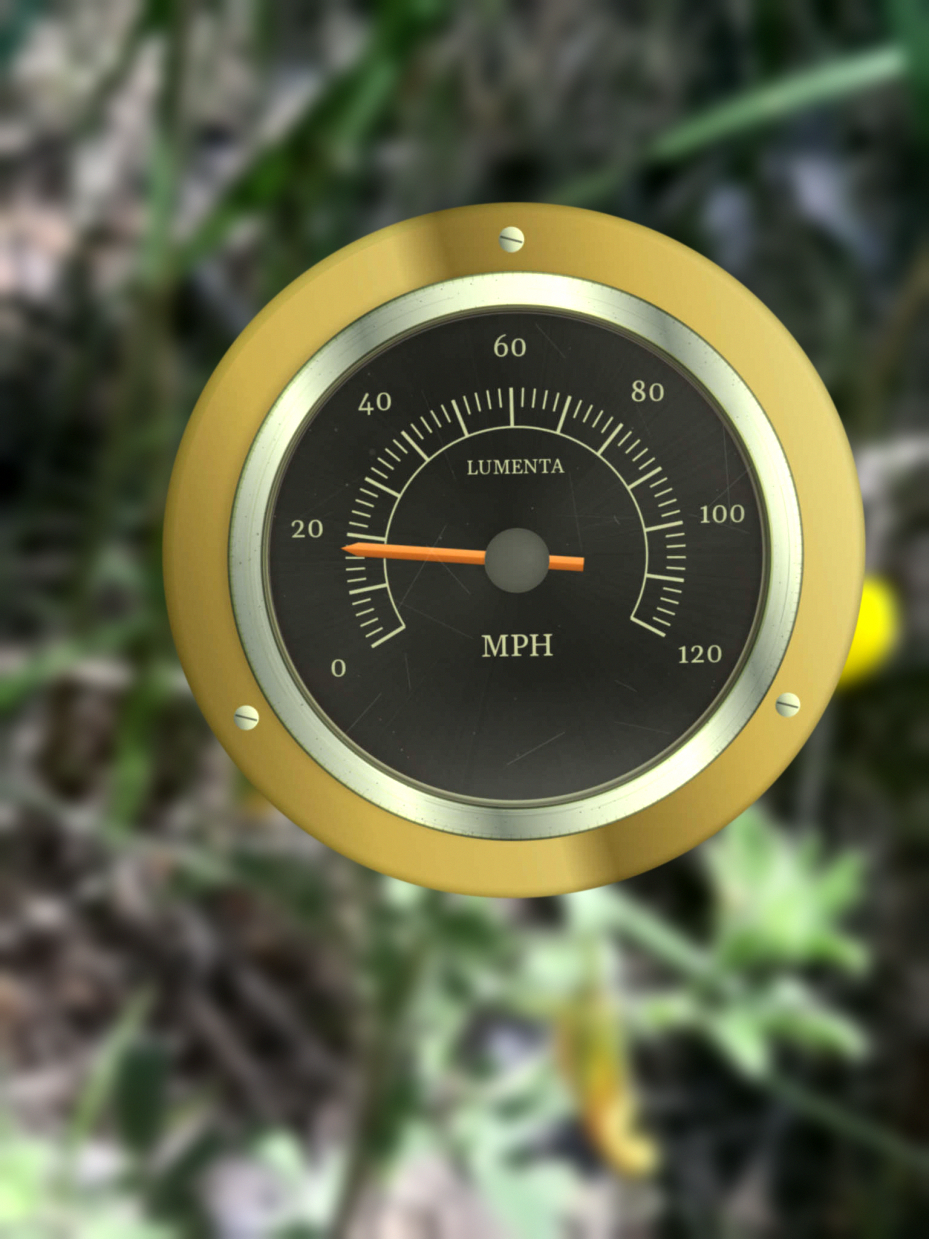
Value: 18 (mph)
